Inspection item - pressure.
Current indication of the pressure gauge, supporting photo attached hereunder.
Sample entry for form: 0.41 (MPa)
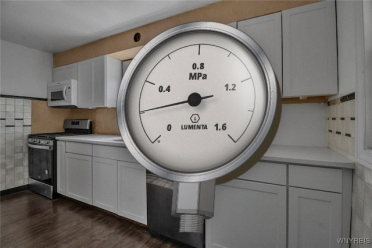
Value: 0.2 (MPa)
